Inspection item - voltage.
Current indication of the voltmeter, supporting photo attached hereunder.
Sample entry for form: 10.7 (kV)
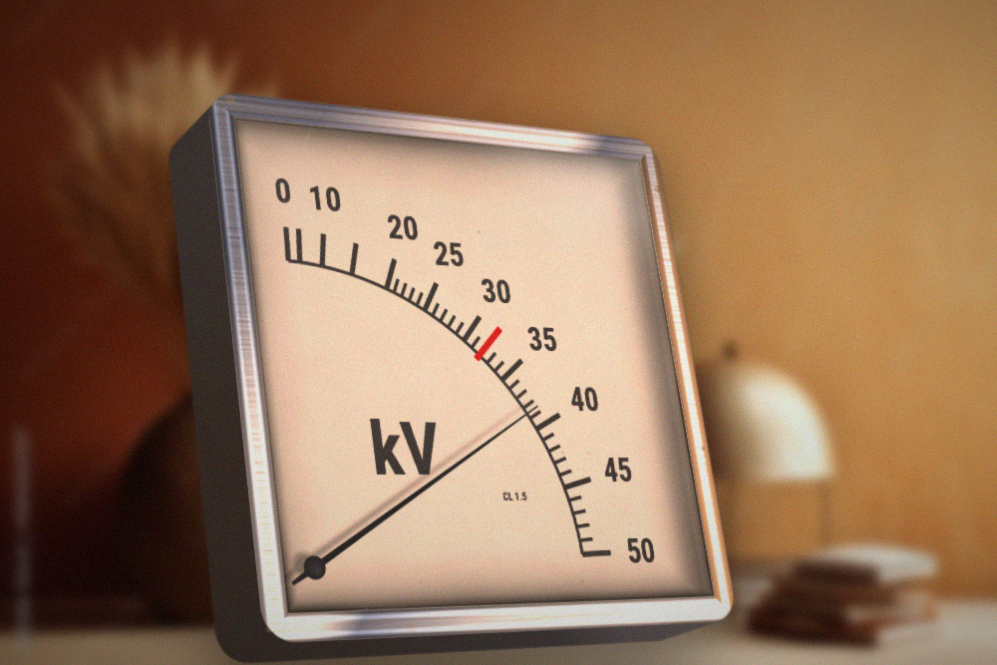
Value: 38.5 (kV)
